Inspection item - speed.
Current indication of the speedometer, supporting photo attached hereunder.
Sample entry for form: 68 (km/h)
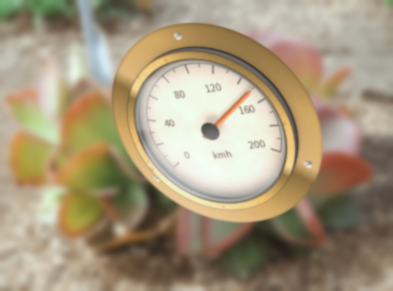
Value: 150 (km/h)
